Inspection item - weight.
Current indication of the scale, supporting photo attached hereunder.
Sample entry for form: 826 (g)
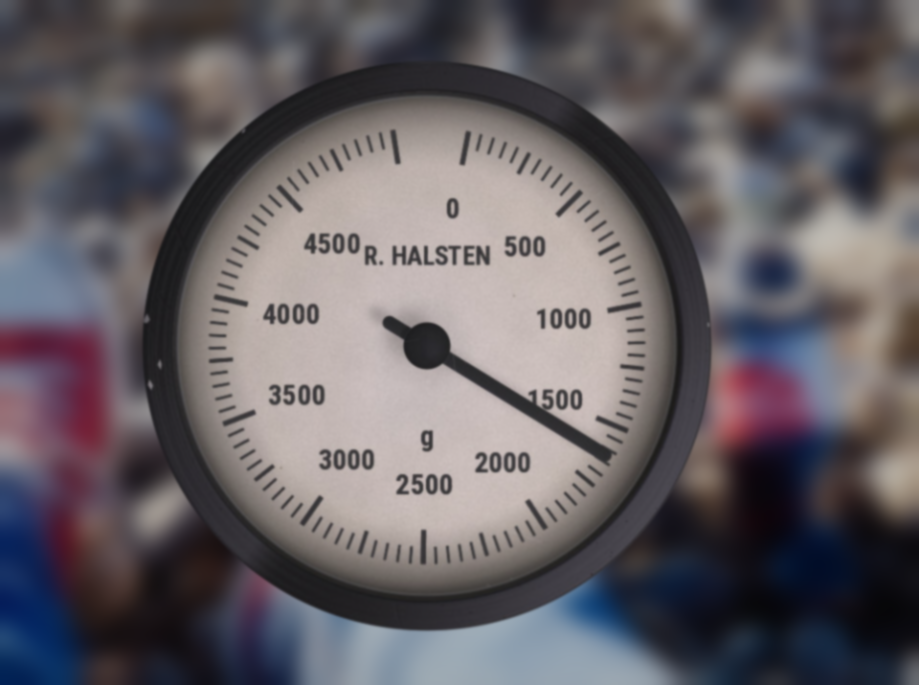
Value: 1625 (g)
